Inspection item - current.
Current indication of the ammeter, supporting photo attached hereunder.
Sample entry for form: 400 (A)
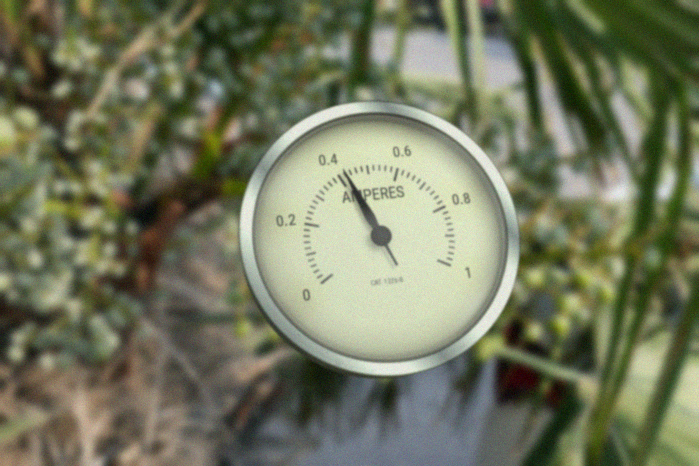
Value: 0.42 (A)
